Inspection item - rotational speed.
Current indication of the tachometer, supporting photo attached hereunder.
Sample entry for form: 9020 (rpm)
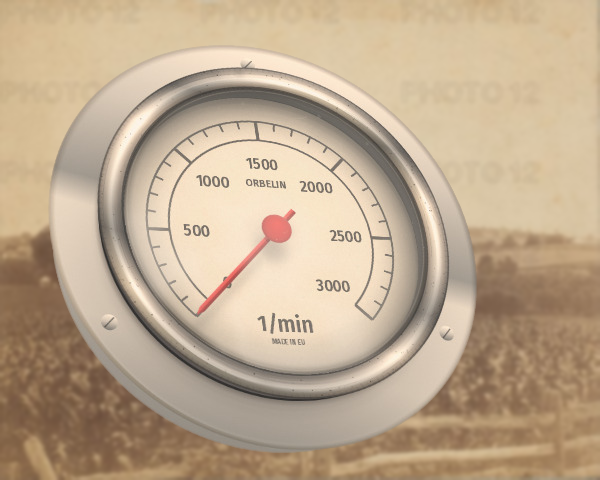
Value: 0 (rpm)
